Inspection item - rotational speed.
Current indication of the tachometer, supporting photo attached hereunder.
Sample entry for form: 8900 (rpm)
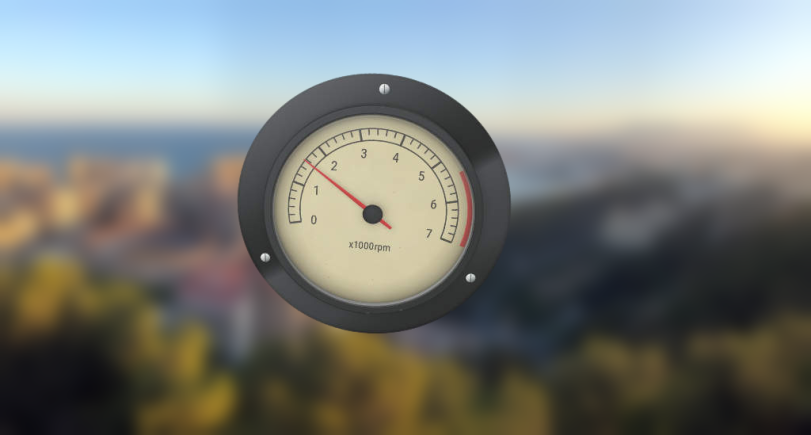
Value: 1600 (rpm)
